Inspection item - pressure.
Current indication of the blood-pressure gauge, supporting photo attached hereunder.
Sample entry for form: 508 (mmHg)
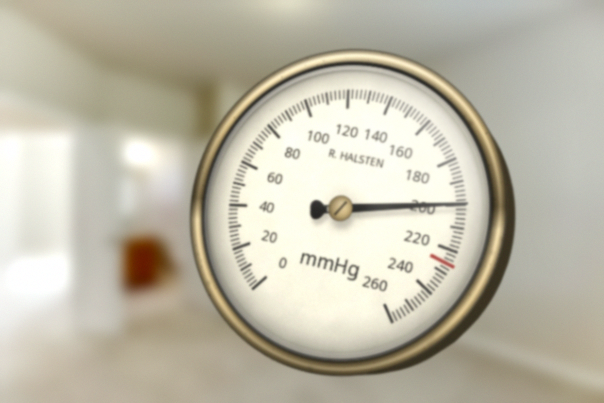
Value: 200 (mmHg)
